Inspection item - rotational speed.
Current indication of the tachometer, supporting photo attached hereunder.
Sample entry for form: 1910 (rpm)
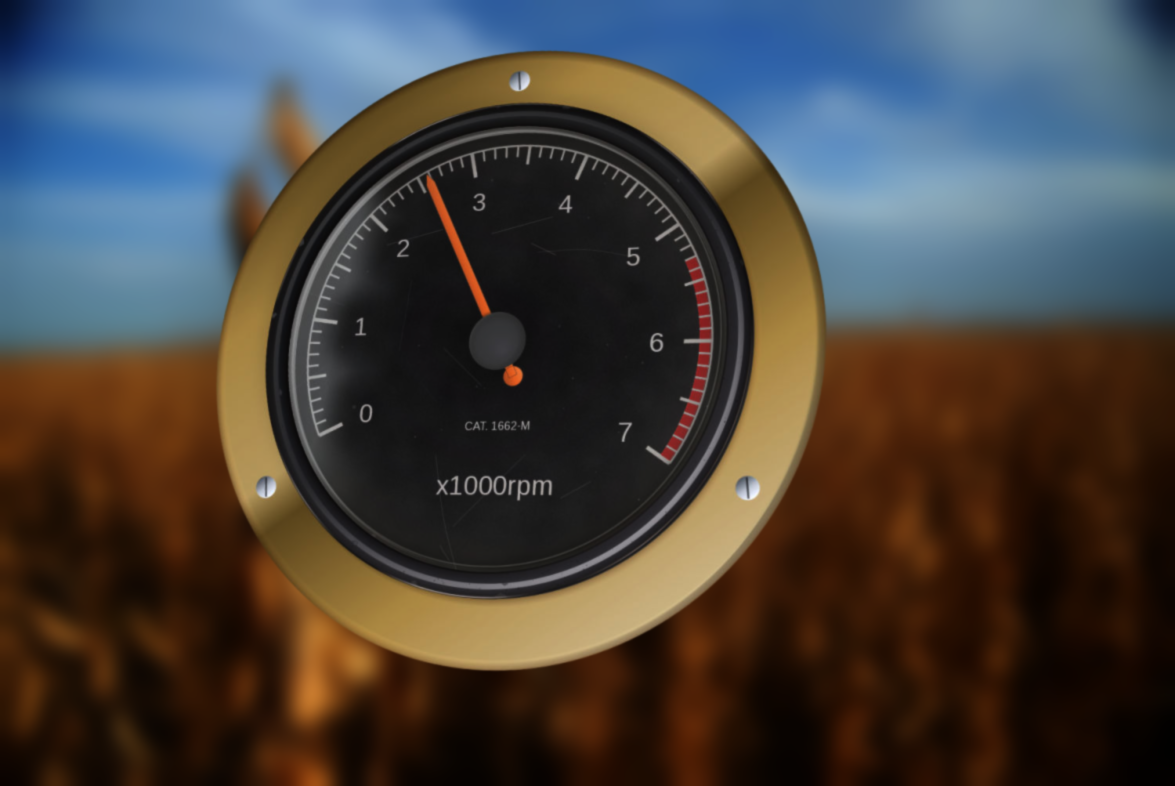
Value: 2600 (rpm)
